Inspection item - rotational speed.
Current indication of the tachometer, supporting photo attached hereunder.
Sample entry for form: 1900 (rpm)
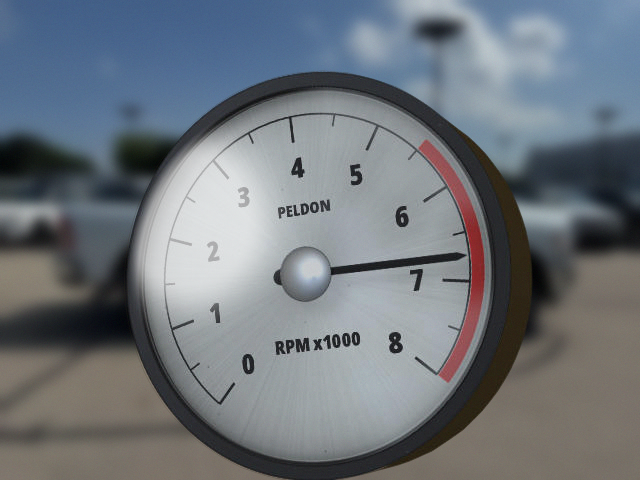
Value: 6750 (rpm)
